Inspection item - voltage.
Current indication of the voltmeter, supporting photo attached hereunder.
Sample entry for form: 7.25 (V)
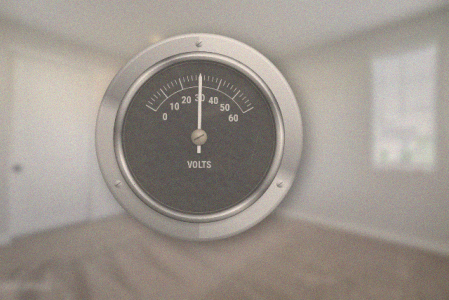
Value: 30 (V)
